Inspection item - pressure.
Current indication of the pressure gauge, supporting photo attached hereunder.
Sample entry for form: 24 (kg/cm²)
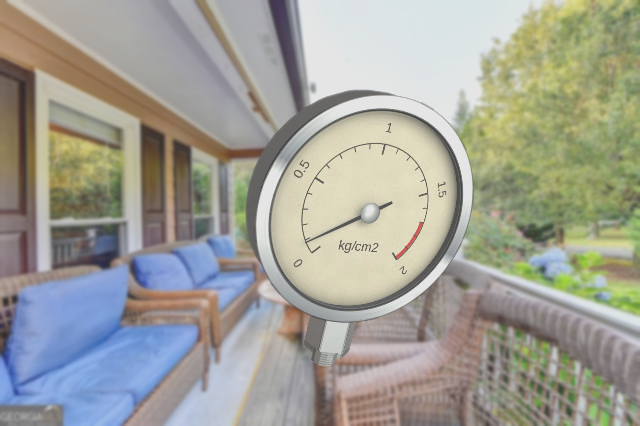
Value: 0.1 (kg/cm²)
